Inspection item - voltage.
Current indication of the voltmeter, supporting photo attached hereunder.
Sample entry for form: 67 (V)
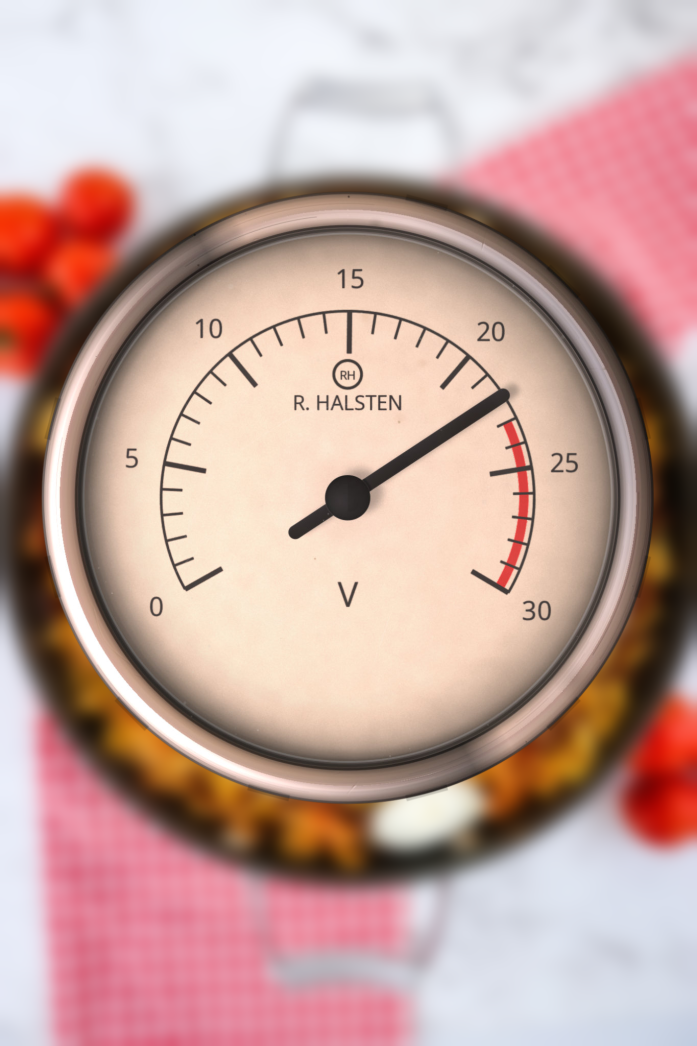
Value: 22 (V)
